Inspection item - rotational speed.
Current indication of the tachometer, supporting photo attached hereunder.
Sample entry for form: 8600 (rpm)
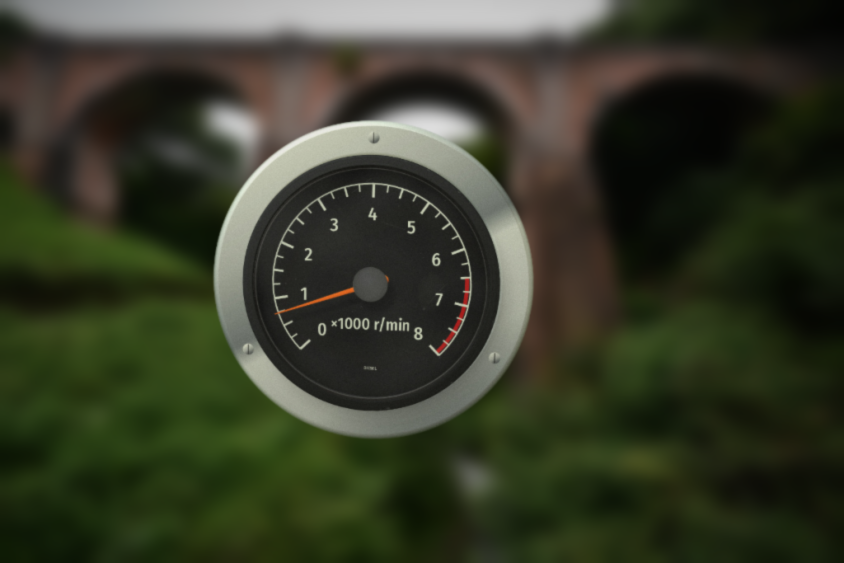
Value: 750 (rpm)
